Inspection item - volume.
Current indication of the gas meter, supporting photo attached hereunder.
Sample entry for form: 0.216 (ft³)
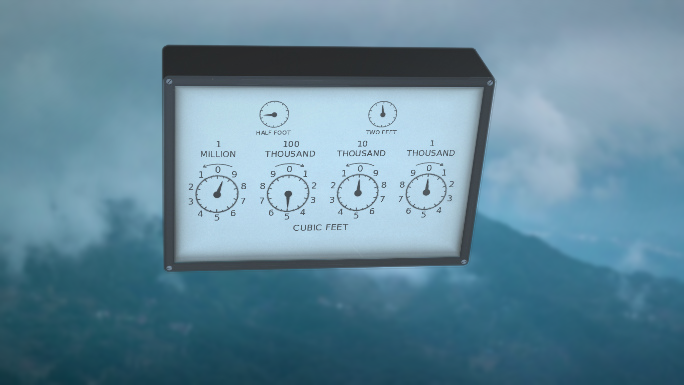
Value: 950000 (ft³)
